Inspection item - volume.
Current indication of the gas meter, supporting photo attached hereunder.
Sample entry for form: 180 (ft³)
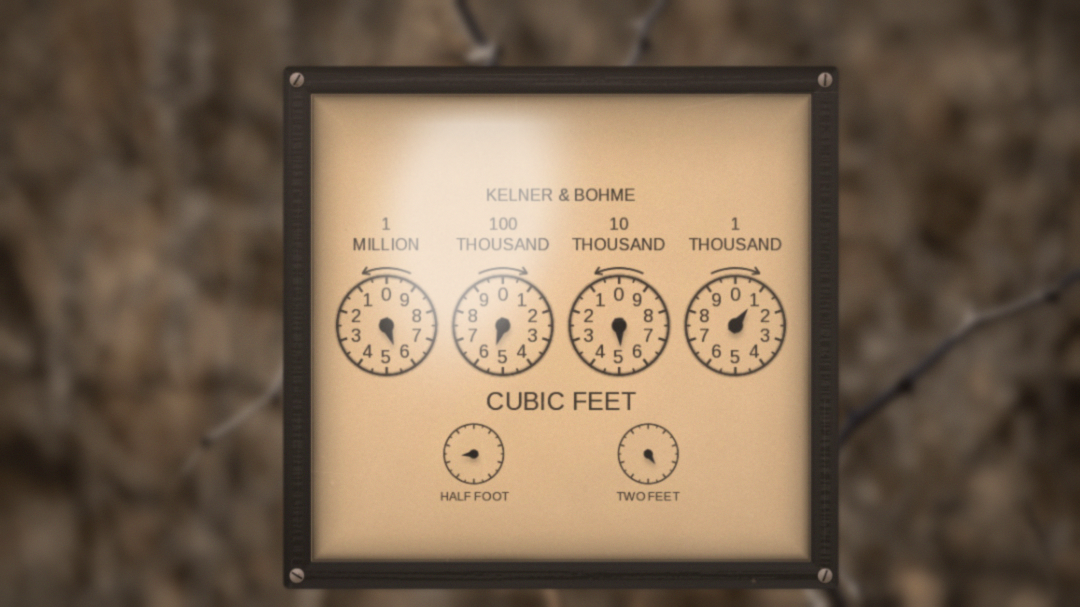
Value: 555100 (ft³)
